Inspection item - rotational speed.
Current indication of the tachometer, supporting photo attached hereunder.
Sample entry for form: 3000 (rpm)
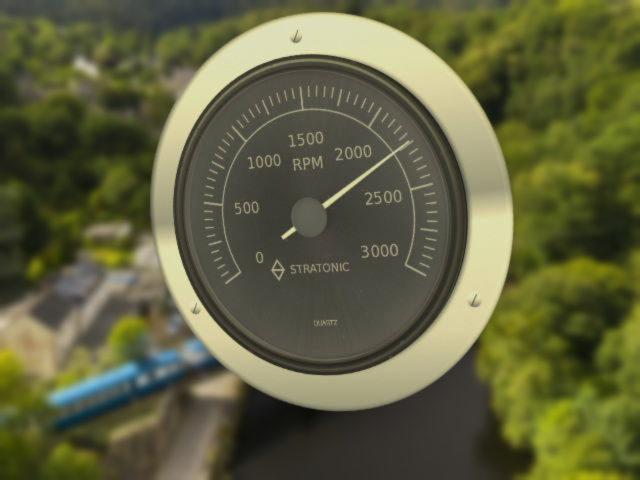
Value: 2250 (rpm)
